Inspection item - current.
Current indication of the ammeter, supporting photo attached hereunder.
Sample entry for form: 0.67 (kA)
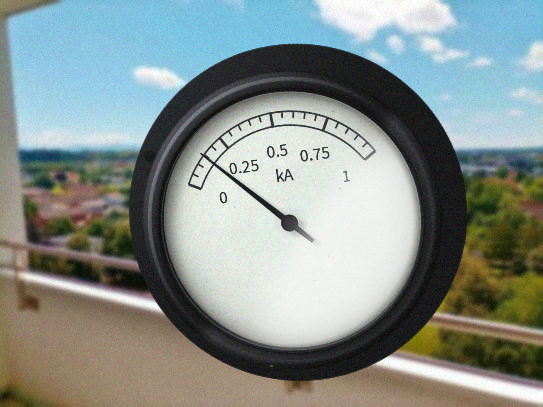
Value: 0.15 (kA)
